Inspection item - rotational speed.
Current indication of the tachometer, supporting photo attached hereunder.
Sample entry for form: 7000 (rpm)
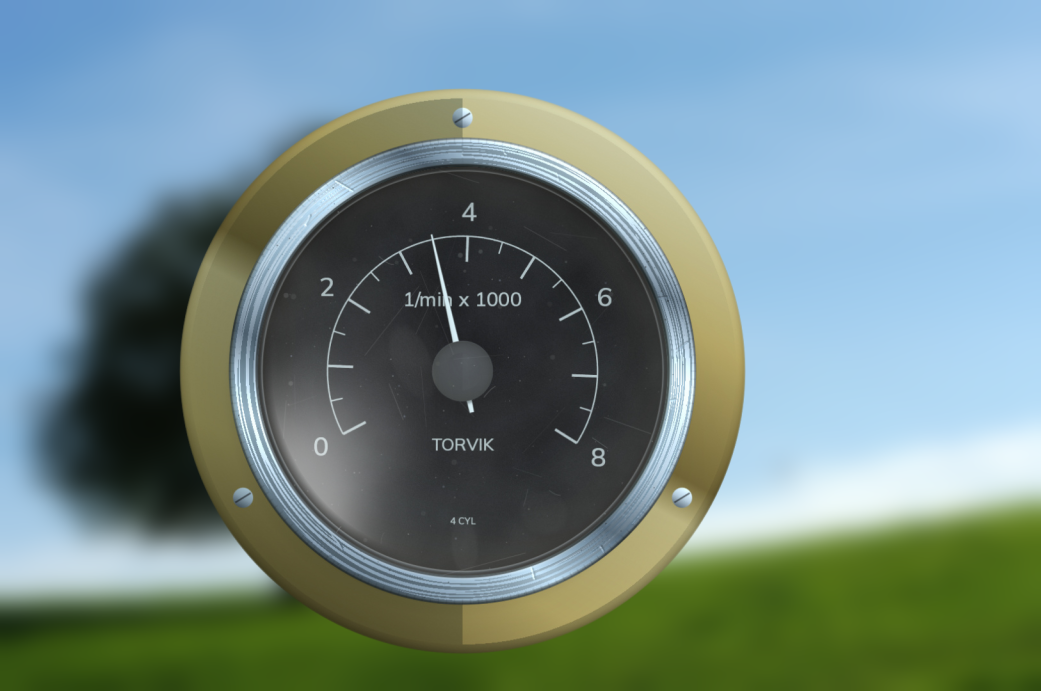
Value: 3500 (rpm)
